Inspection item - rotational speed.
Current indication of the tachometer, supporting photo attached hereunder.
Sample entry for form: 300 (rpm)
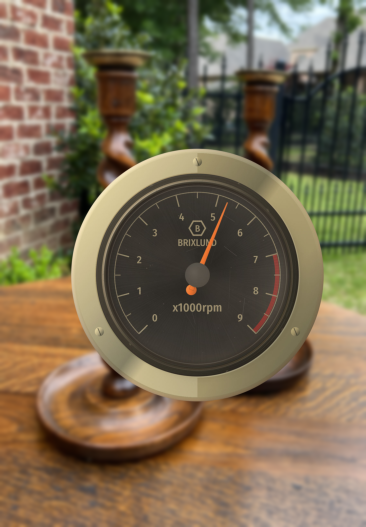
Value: 5250 (rpm)
